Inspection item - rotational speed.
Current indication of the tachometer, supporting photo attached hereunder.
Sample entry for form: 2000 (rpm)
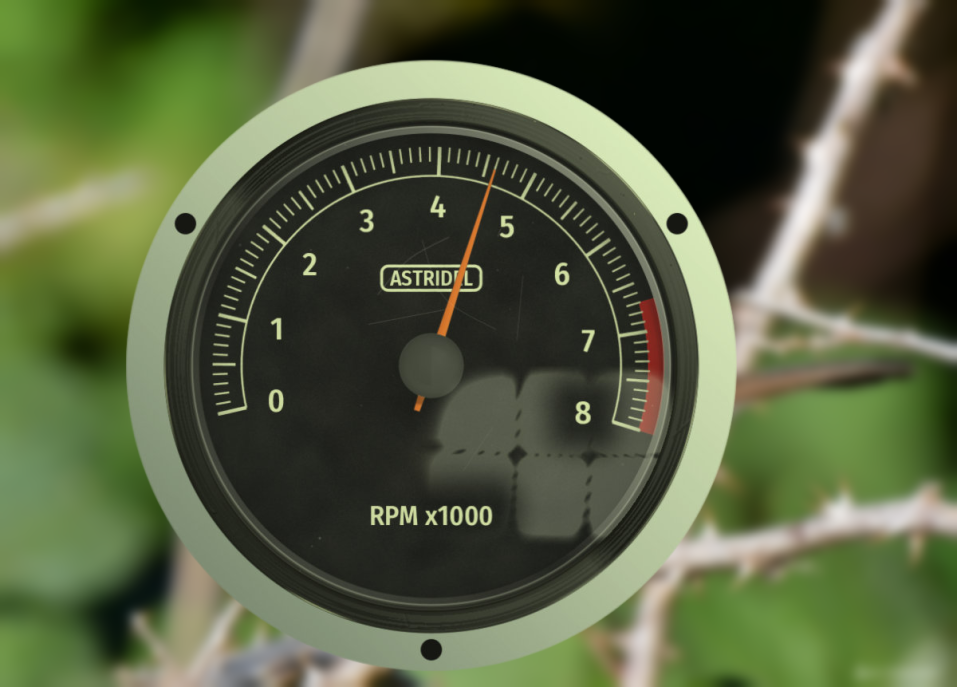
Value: 4600 (rpm)
